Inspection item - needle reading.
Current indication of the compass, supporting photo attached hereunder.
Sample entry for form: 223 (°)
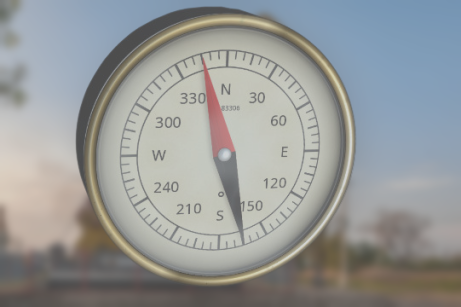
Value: 345 (°)
